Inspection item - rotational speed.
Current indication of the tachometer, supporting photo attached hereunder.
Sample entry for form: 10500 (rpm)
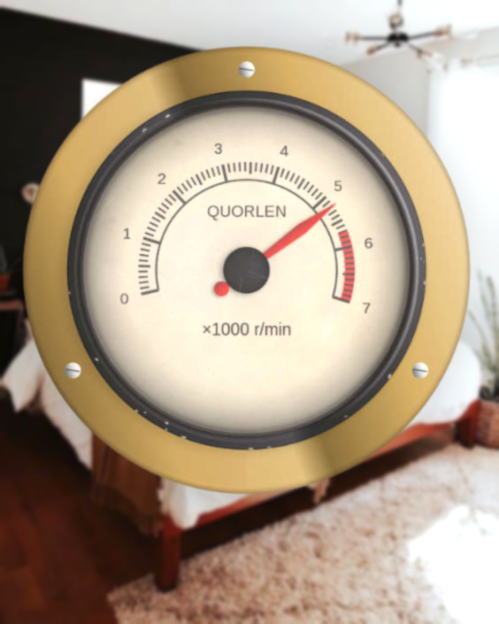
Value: 5200 (rpm)
